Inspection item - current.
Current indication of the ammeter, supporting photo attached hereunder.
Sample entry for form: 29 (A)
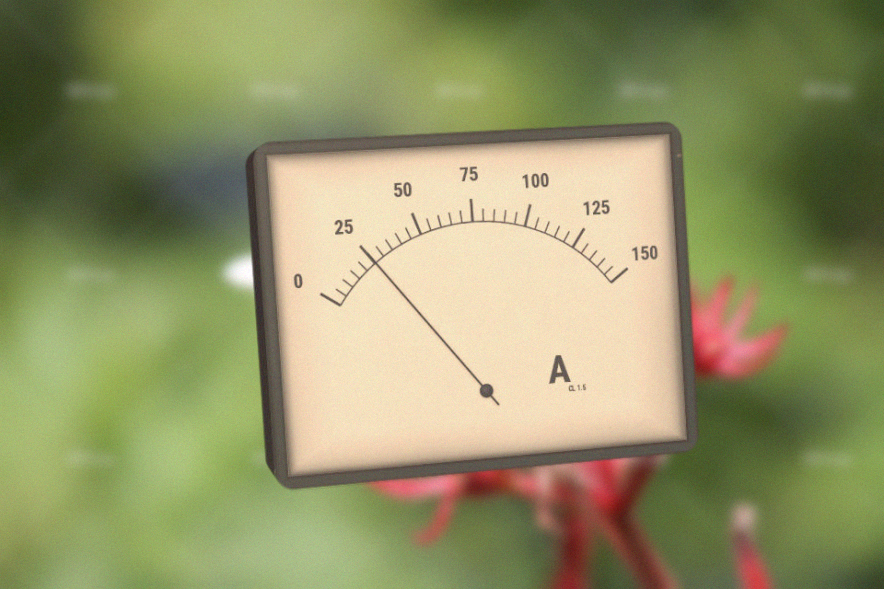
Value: 25 (A)
